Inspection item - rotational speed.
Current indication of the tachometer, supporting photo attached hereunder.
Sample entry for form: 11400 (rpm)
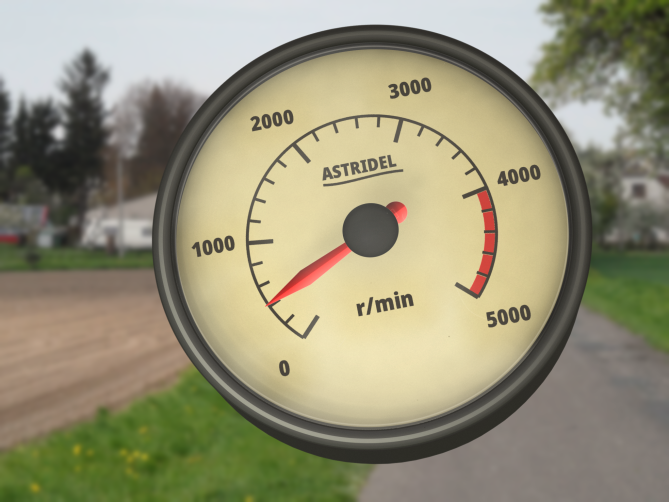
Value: 400 (rpm)
